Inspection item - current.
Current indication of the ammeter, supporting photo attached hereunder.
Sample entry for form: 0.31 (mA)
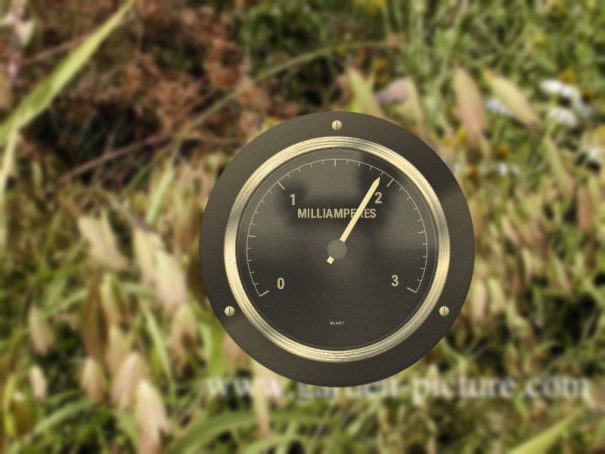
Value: 1.9 (mA)
